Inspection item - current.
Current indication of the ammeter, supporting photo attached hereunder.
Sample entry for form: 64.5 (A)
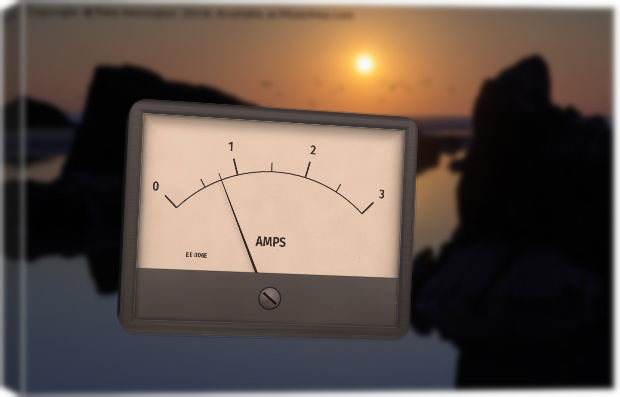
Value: 0.75 (A)
